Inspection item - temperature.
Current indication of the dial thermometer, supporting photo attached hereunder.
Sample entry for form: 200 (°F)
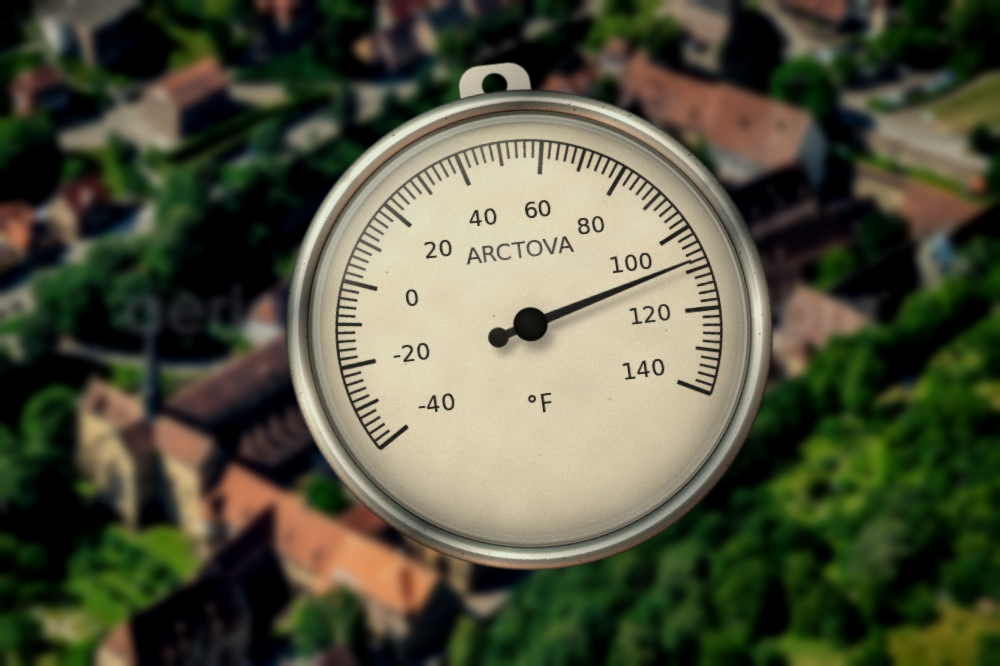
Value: 108 (°F)
